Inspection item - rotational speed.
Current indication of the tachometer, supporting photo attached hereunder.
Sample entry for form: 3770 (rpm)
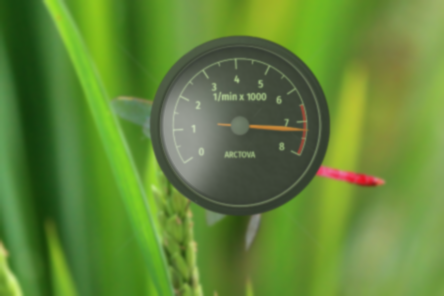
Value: 7250 (rpm)
